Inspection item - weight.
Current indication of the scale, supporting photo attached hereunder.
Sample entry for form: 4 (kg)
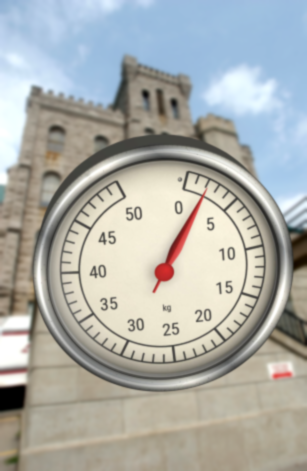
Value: 2 (kg)
